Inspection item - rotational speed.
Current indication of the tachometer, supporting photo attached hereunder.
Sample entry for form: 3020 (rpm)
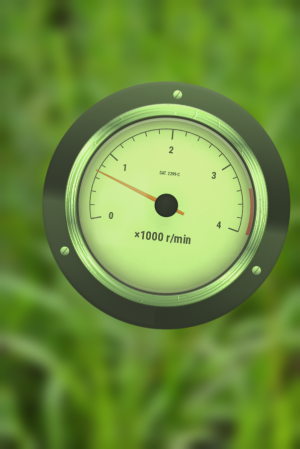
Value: 700 (rpm)
